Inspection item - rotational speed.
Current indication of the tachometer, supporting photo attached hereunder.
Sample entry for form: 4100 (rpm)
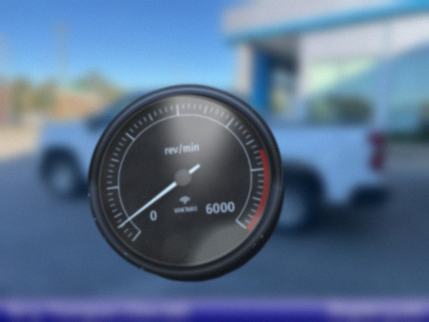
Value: 300 (rpm)
